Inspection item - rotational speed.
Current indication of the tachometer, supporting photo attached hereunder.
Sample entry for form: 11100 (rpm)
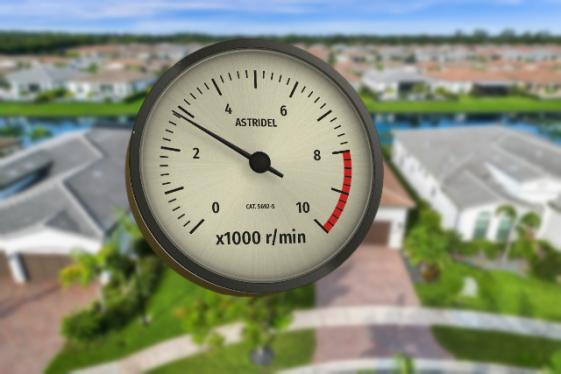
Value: 2800 (rpm)
